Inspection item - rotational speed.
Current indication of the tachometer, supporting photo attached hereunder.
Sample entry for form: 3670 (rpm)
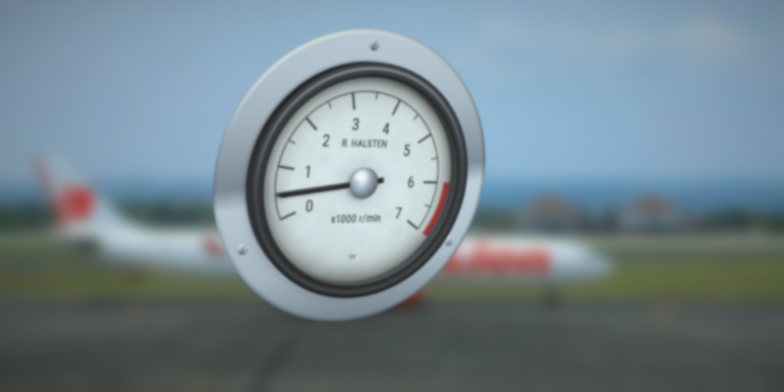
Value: 500 (rpm)
